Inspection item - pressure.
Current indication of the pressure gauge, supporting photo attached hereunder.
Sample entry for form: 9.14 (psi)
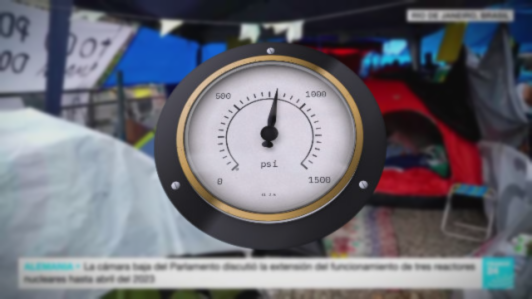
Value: 800 (psi)
